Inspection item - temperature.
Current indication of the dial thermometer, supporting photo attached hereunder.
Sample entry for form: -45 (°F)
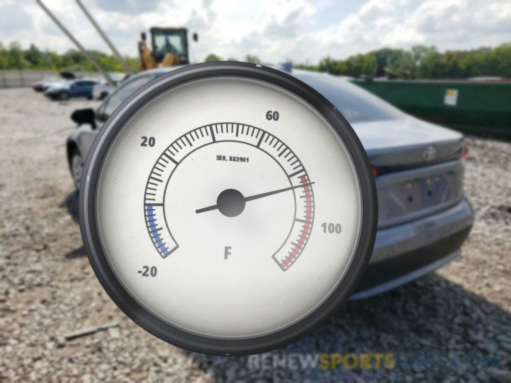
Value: 86 (°F)
